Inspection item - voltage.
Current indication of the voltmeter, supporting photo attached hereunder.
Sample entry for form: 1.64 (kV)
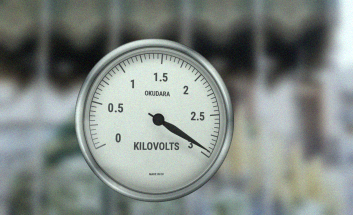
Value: 2.95 (kV)
